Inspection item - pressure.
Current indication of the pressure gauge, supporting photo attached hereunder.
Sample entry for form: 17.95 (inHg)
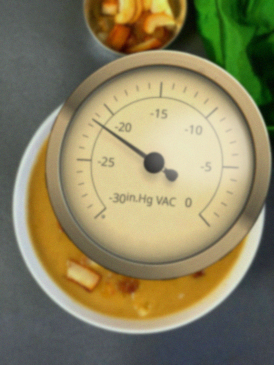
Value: -21.5 (inHg)
